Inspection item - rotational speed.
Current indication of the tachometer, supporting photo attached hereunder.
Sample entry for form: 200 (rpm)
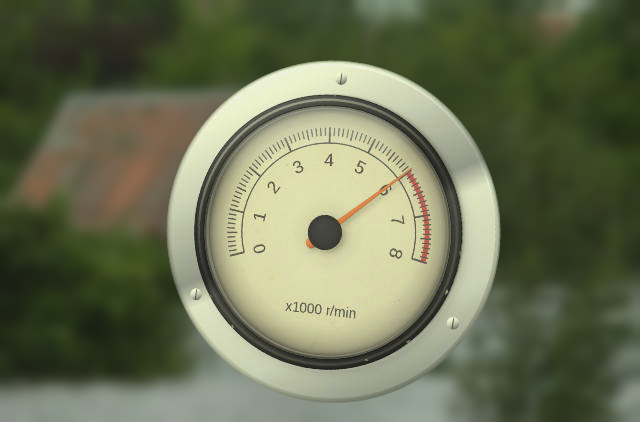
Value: 6000 (rpm)
